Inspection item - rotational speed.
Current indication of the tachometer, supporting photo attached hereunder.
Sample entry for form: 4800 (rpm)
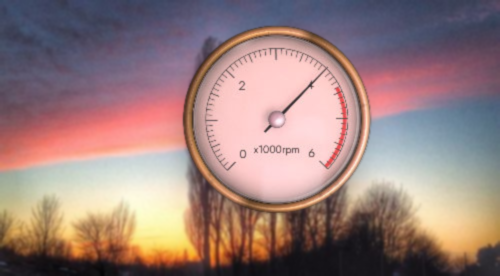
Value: 4000 (rpm)
